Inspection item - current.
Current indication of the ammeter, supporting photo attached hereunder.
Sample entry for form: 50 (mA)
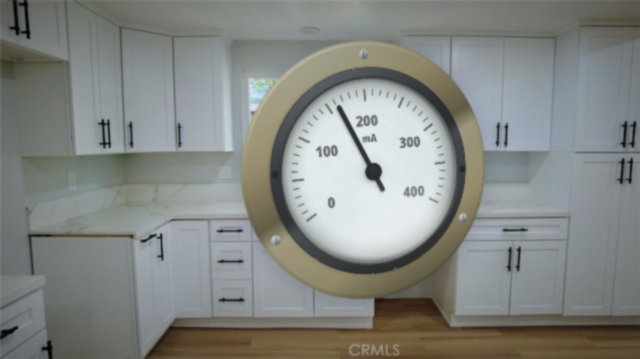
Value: 160 (mA)
